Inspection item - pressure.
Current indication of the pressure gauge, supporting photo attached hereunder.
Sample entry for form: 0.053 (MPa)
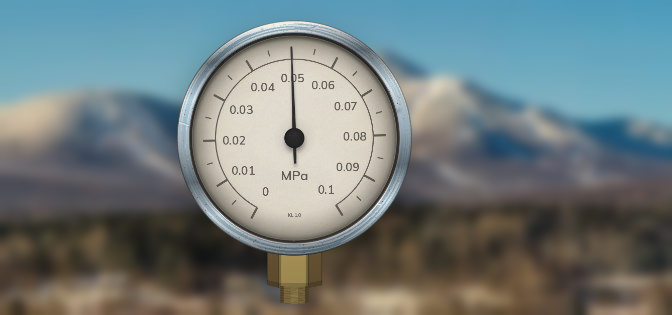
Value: 0.05 (MPa)
